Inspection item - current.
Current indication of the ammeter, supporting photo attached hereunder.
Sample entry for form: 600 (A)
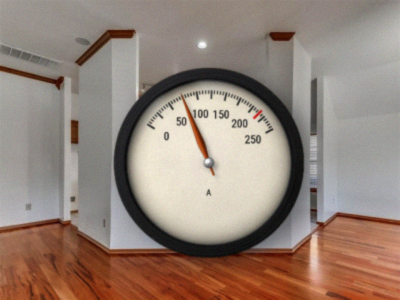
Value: 75 (A)
